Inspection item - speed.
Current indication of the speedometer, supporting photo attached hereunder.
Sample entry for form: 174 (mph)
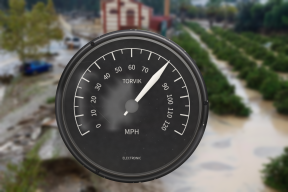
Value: 80 (mph)
